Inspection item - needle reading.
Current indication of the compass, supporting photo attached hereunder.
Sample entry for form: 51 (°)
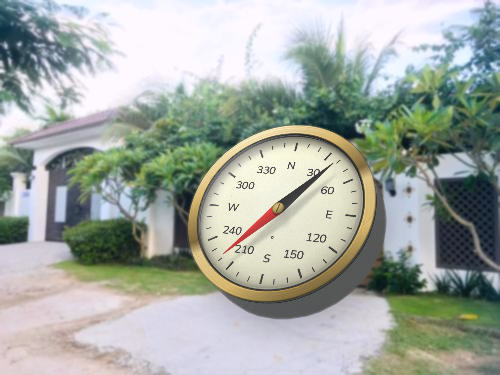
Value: 220 (°)
